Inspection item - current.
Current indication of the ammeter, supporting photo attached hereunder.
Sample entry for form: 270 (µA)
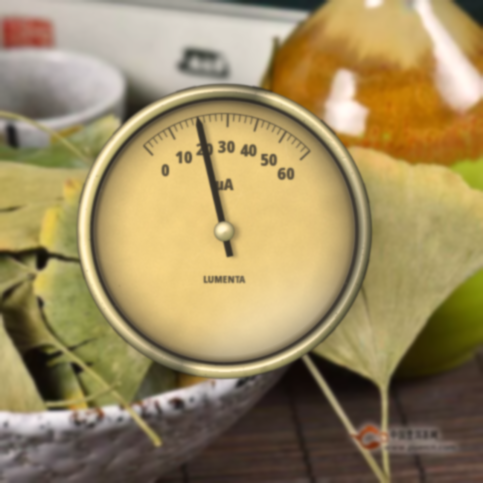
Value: 20 (µA)
